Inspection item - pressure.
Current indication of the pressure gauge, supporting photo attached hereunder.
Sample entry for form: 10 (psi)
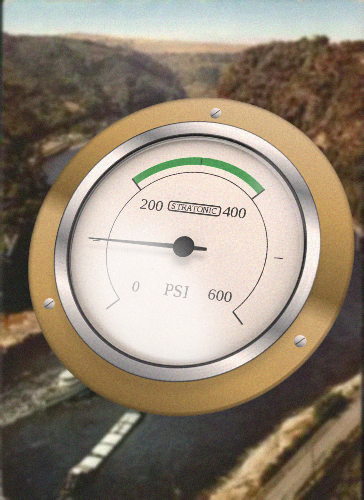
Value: 100 (psi)
